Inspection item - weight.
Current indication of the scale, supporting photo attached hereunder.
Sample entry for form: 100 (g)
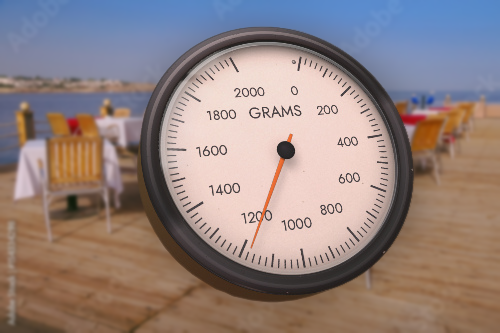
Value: 1180 (g)
